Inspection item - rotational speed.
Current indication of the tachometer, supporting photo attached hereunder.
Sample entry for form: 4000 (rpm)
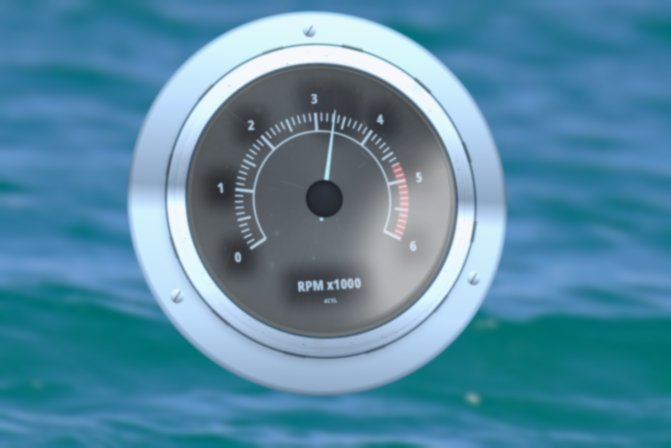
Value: 3300 (rpm)
